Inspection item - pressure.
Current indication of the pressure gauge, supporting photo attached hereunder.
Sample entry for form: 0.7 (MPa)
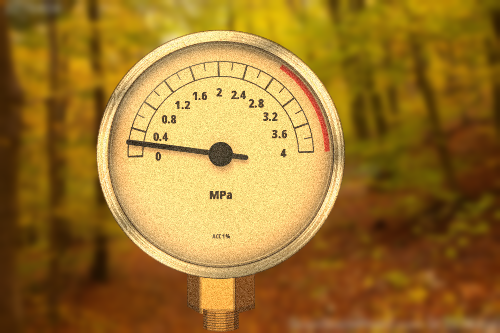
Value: 0.2 (MPa)
